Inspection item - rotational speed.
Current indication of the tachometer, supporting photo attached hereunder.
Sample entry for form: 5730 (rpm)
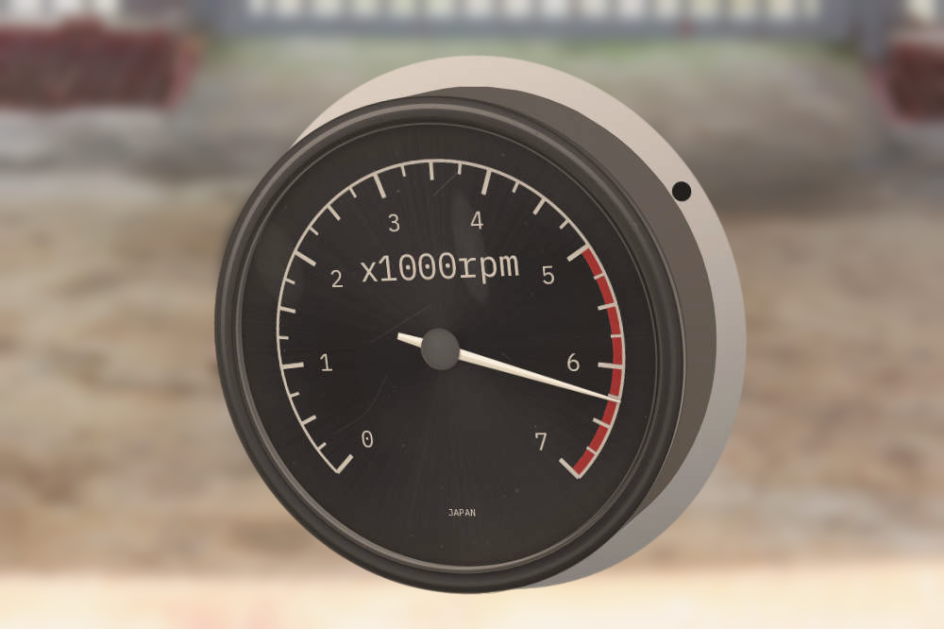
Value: 6250 (rpm)
